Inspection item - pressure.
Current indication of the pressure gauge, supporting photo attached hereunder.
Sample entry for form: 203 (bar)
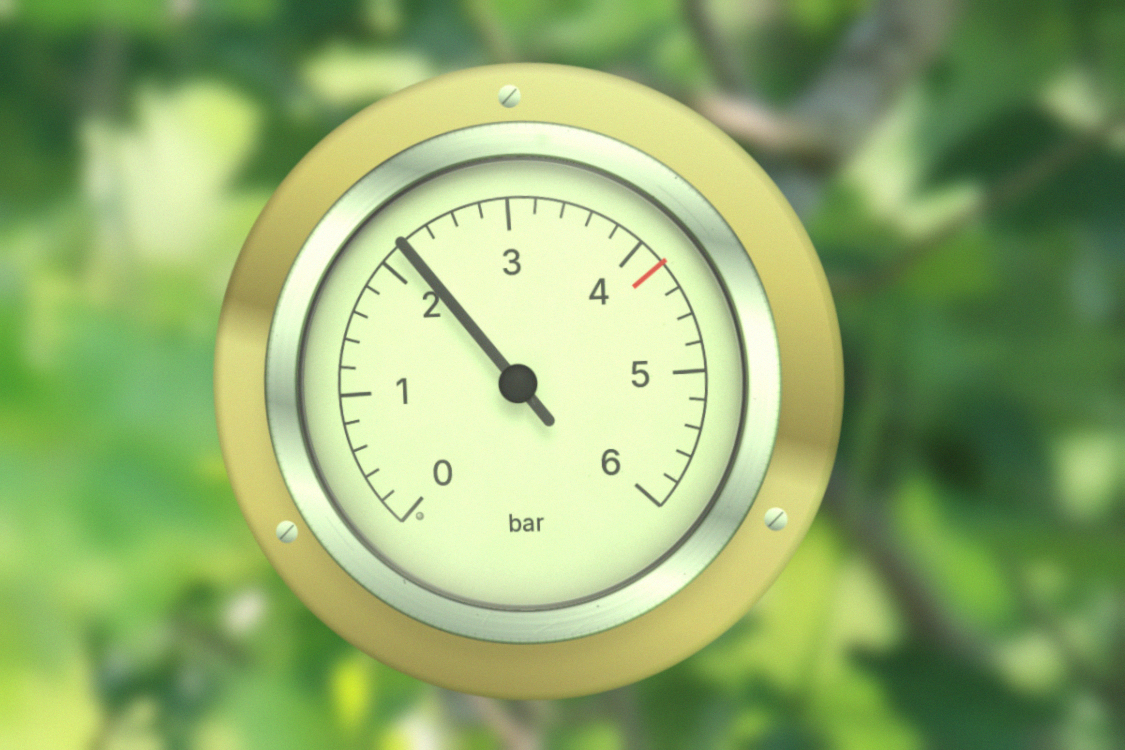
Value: 2.2 (bar)
